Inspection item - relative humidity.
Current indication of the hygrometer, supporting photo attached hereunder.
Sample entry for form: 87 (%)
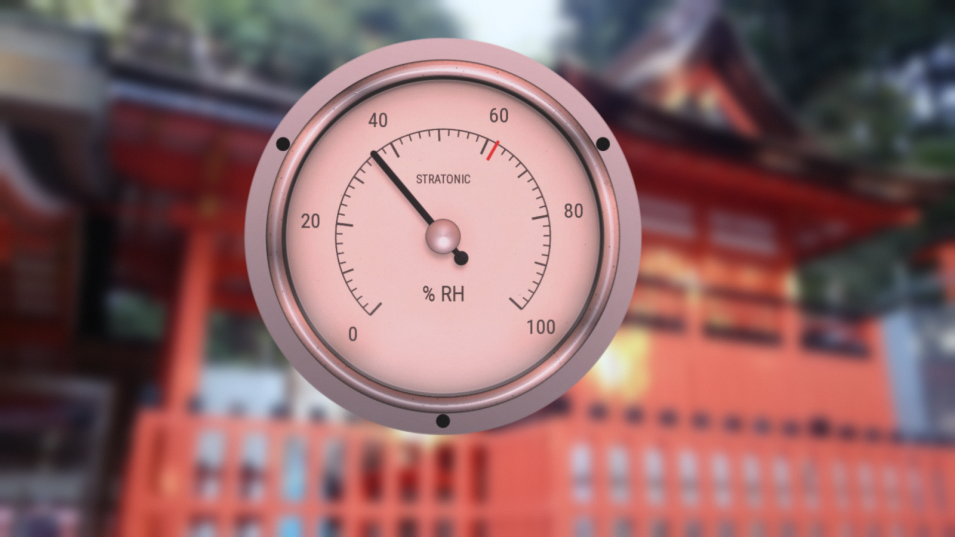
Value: 36 (%)
